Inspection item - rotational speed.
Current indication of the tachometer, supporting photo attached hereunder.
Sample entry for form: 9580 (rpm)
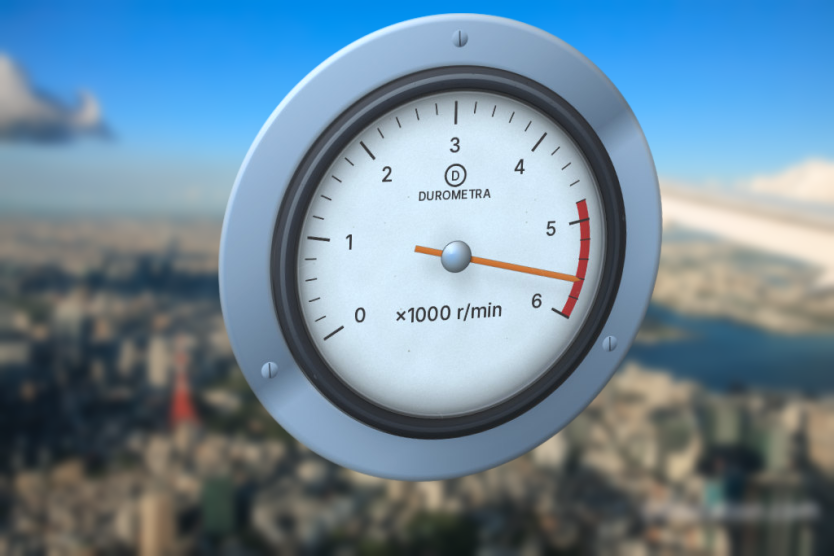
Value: 5600 (rpm)
